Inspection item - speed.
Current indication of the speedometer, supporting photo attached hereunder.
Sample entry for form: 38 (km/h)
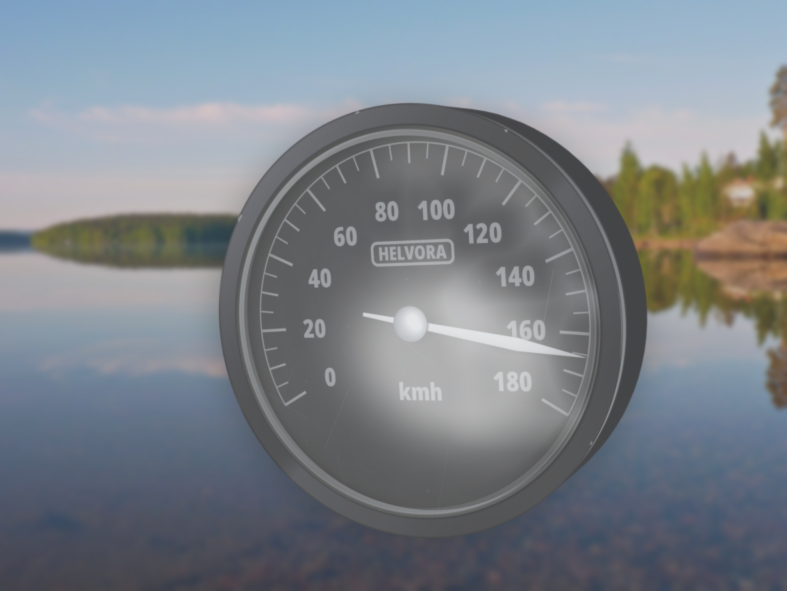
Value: 165 (km/h)
